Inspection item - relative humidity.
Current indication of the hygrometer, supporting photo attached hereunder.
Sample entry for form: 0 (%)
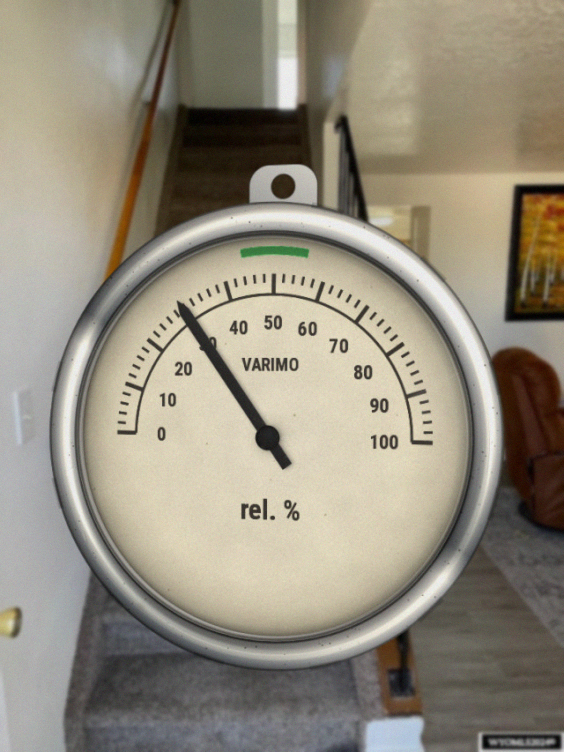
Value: 30 (%)
